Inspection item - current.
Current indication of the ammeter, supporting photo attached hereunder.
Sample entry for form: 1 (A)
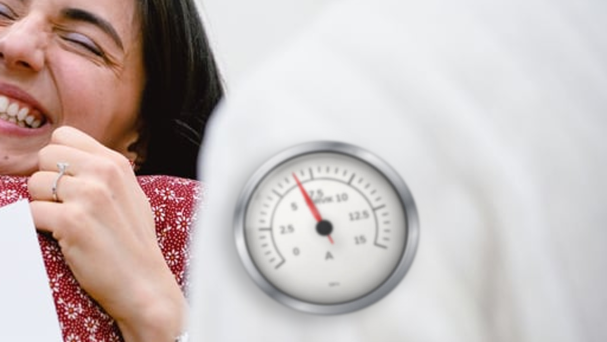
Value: 6.5 (A)
